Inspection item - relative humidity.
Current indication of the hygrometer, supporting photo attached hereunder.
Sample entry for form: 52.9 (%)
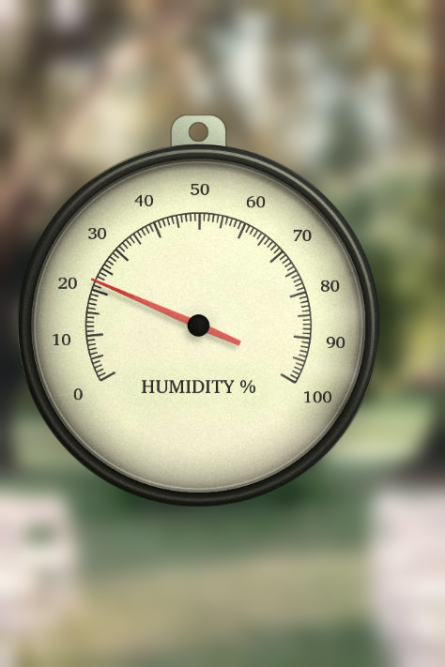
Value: 22 (%)
